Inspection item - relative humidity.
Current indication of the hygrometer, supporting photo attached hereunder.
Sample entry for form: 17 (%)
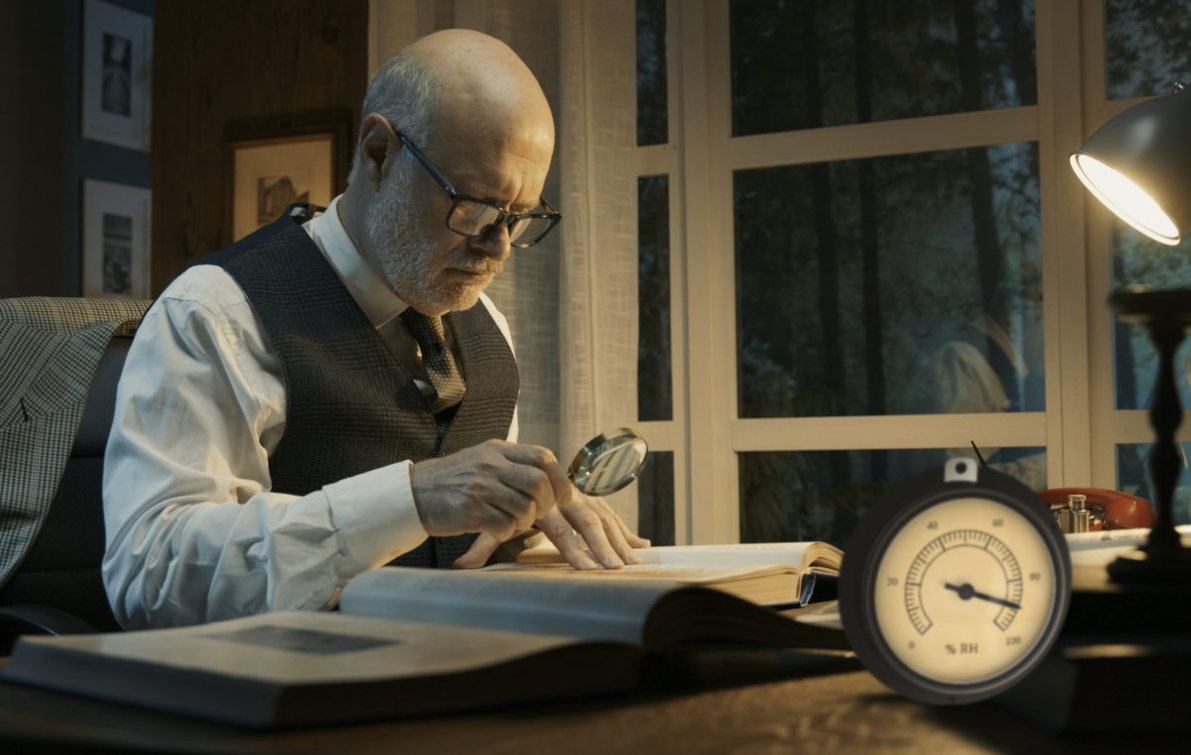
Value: 90 (%)
